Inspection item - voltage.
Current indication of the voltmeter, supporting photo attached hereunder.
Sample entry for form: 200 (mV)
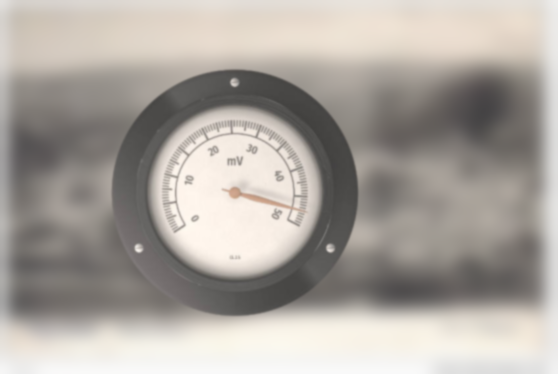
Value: 47.5 (mV)
